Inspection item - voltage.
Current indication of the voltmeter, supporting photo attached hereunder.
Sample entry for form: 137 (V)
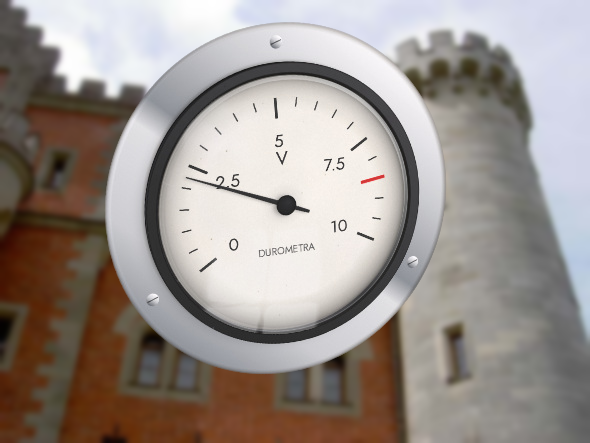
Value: 2.25 (V)
